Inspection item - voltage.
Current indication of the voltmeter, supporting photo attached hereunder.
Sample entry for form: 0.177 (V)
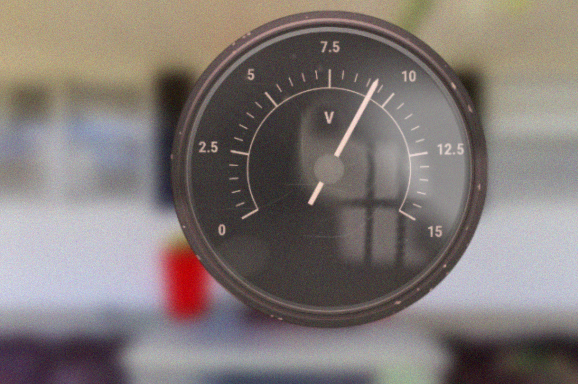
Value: 9.25 (V)
